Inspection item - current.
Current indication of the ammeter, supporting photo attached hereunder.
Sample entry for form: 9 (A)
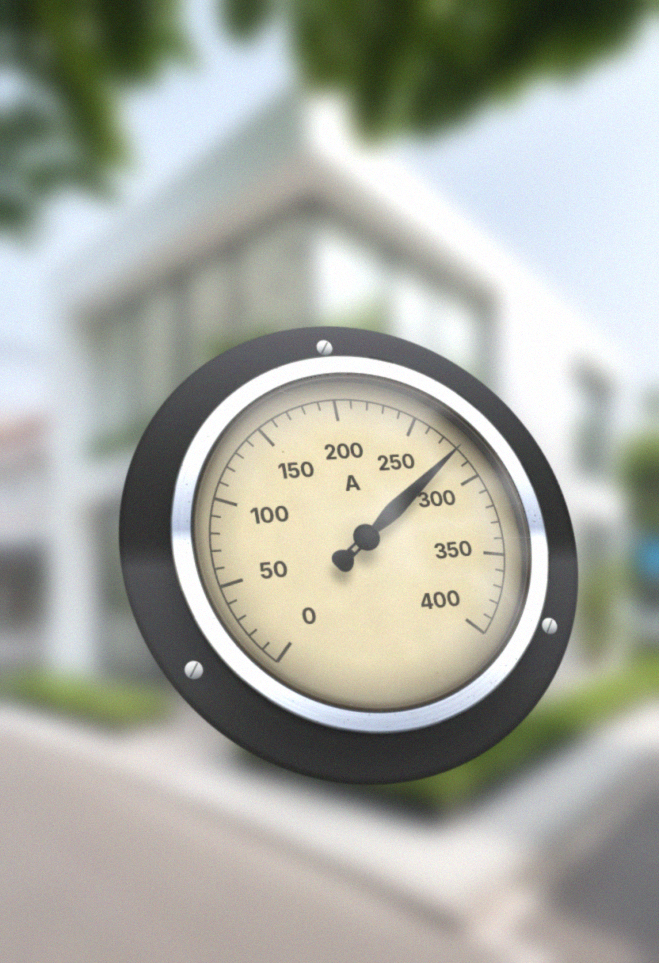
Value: 280 (A)
